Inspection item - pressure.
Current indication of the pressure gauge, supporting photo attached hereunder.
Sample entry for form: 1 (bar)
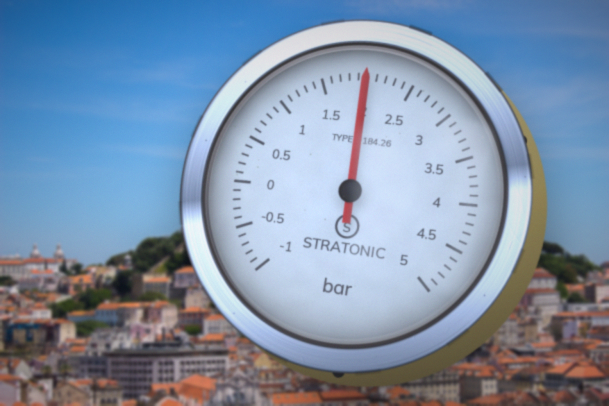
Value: 2 (bar)
